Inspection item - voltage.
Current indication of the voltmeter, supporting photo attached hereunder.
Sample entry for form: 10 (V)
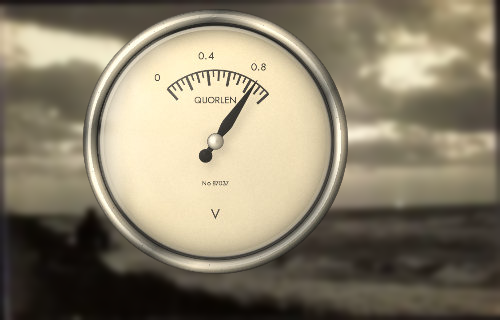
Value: 0.85 (V)
